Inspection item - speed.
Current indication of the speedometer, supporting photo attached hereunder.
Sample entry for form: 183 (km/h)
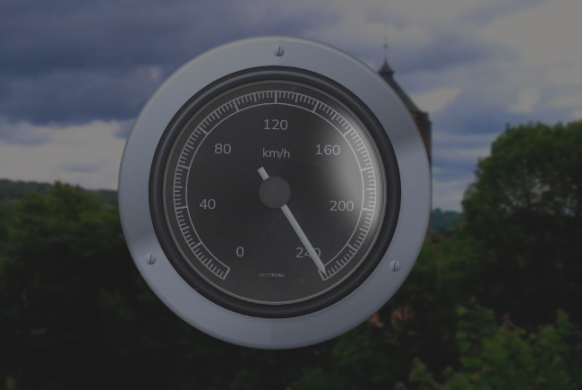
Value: 238 (km/h)
